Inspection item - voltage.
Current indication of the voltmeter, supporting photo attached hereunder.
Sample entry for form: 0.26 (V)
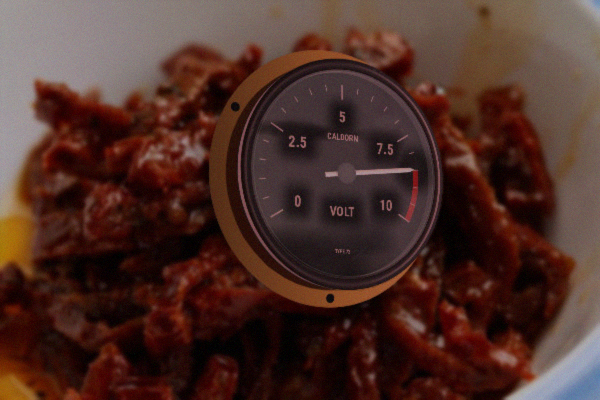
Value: 8.5 (V)
